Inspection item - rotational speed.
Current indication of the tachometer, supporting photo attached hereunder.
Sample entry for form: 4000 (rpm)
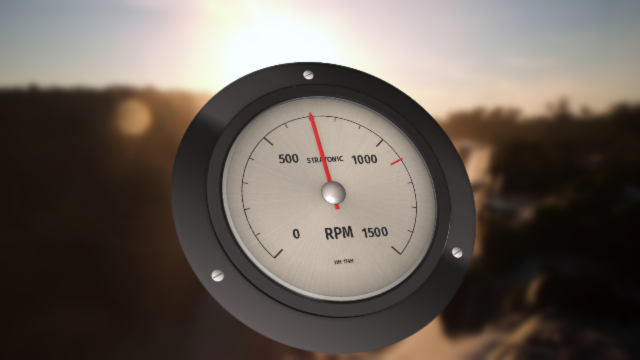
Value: 700 (rpm)
